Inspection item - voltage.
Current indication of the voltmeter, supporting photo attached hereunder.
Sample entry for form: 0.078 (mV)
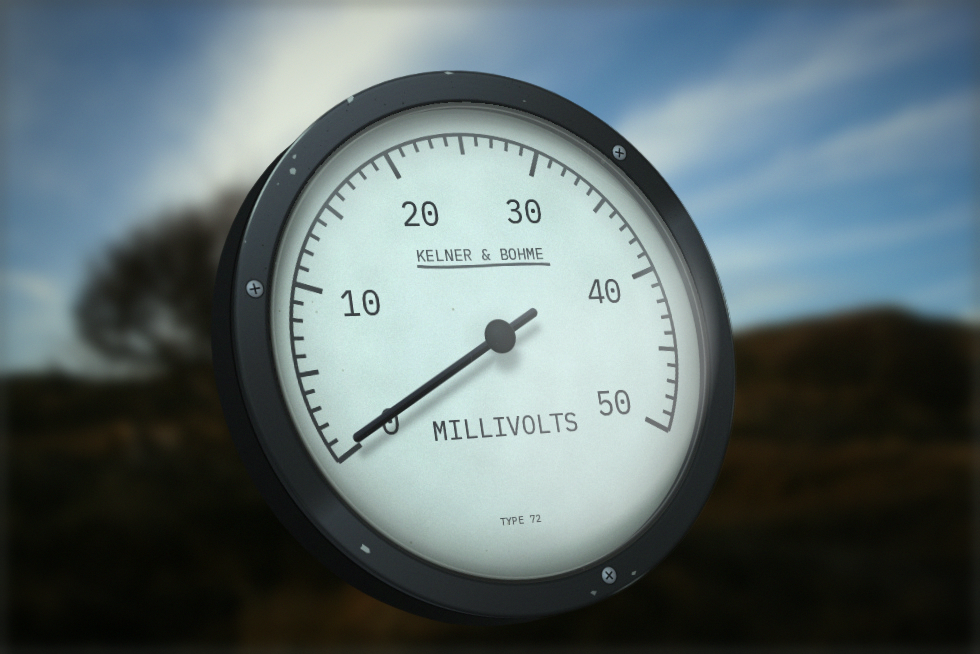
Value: 0.5 (mV)
